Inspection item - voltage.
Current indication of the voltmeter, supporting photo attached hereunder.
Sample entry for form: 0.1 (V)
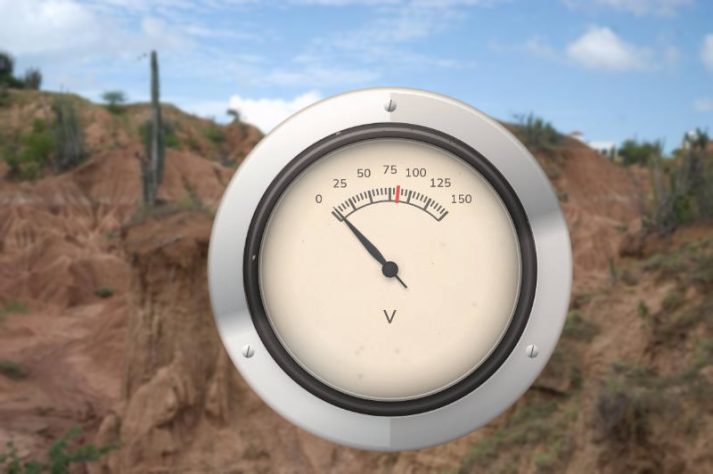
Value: 5 (V)
